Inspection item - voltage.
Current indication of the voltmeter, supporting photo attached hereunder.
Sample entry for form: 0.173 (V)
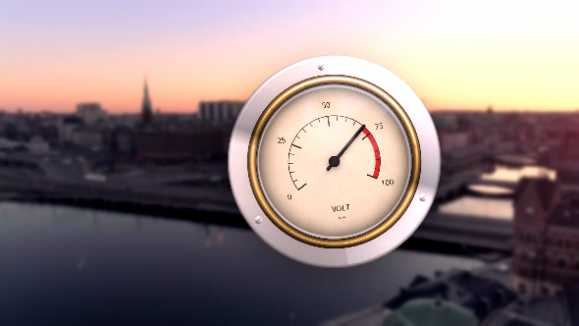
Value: 70 (V)
